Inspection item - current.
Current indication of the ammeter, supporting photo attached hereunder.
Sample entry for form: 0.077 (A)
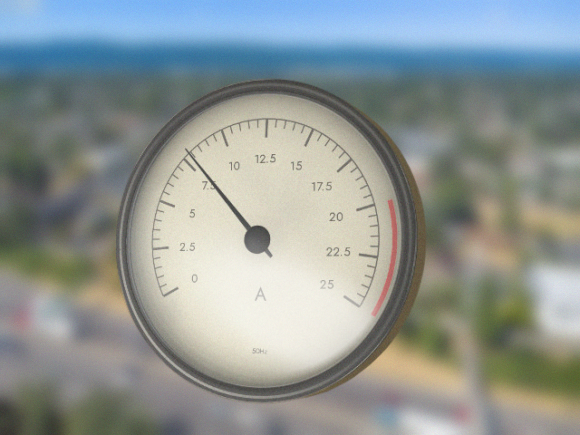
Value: 8 (A)
